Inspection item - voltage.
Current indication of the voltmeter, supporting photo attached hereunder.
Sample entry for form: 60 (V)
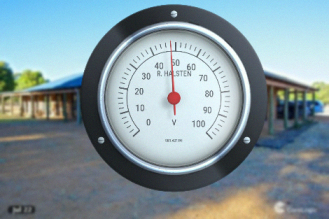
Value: 48 (V)
